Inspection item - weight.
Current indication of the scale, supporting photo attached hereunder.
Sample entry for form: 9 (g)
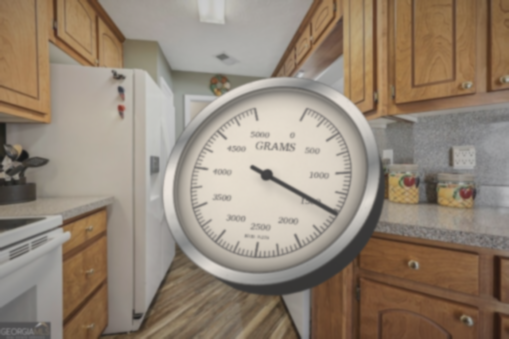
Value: 1500 (g)
